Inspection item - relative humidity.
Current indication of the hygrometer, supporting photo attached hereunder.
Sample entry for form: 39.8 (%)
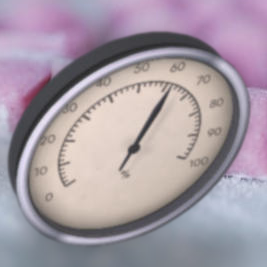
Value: 60 (%)
